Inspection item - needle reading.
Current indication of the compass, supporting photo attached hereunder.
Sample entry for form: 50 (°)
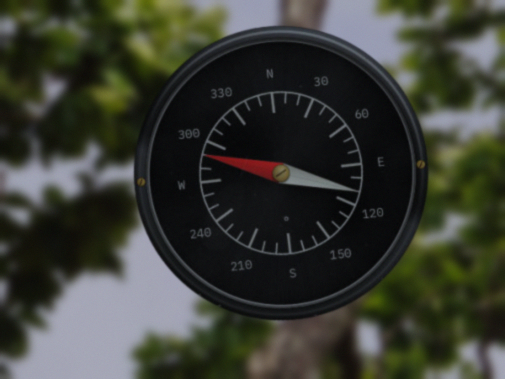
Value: 290 (°)
